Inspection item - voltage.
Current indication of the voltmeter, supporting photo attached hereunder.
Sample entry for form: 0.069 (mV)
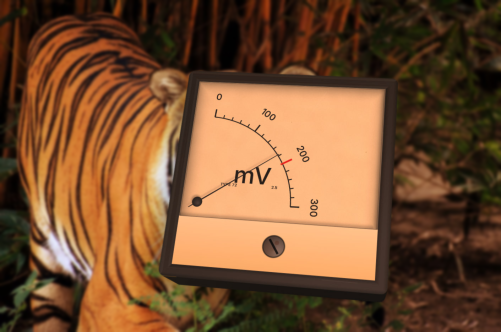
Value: 180 (mV)
